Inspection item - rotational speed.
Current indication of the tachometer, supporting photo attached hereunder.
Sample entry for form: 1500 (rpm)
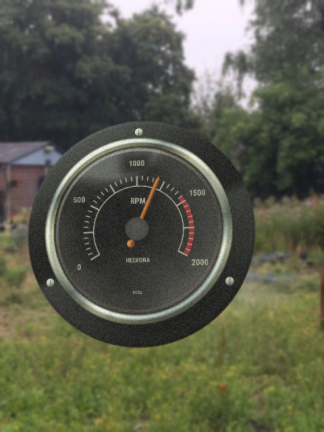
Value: 1200 (rpm)
